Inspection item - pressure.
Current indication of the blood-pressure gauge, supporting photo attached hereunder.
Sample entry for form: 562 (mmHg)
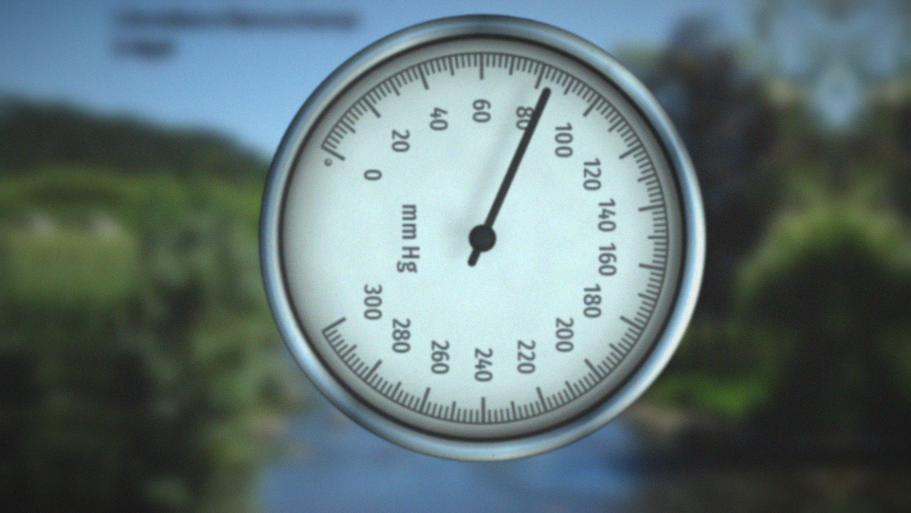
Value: 84 (mmHg)
